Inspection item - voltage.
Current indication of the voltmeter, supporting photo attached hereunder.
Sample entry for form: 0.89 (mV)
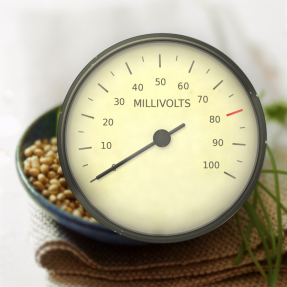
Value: 0 (mV)
